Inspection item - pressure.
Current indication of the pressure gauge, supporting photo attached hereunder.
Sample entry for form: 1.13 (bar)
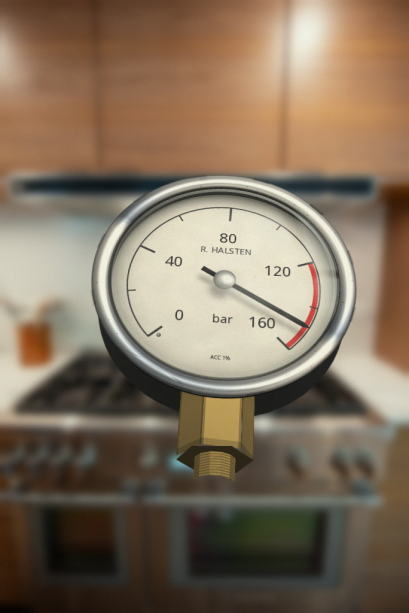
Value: 150 (bar)
